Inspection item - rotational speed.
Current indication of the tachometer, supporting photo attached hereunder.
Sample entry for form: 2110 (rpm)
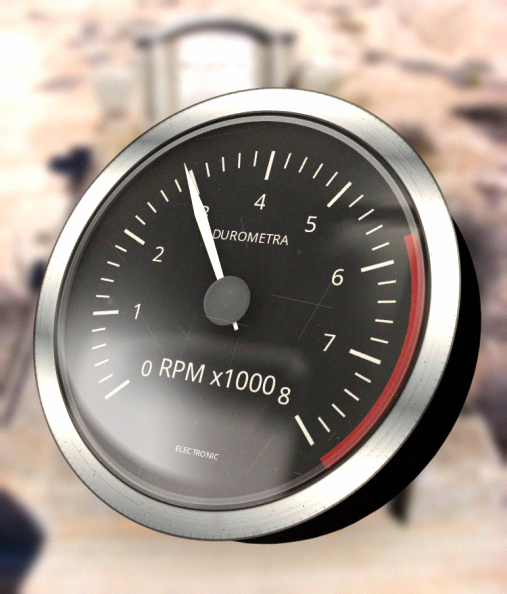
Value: 3000 (rpm)
